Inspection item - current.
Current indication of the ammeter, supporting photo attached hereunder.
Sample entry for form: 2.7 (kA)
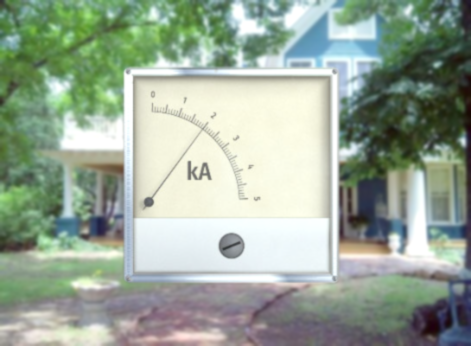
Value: 2 (kA)
